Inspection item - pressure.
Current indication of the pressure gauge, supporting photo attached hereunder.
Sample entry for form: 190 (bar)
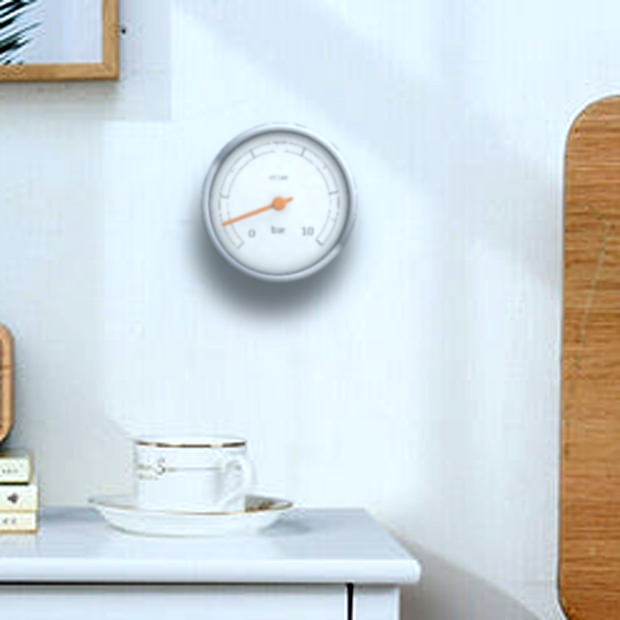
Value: 1 (bar)
